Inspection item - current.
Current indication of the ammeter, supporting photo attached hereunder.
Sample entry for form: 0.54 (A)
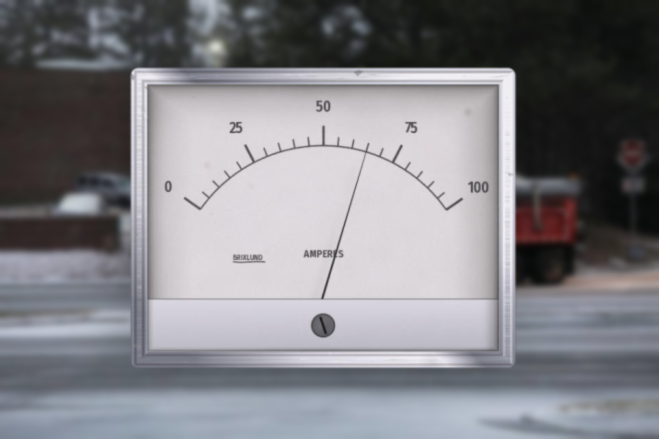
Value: 65 (A)
